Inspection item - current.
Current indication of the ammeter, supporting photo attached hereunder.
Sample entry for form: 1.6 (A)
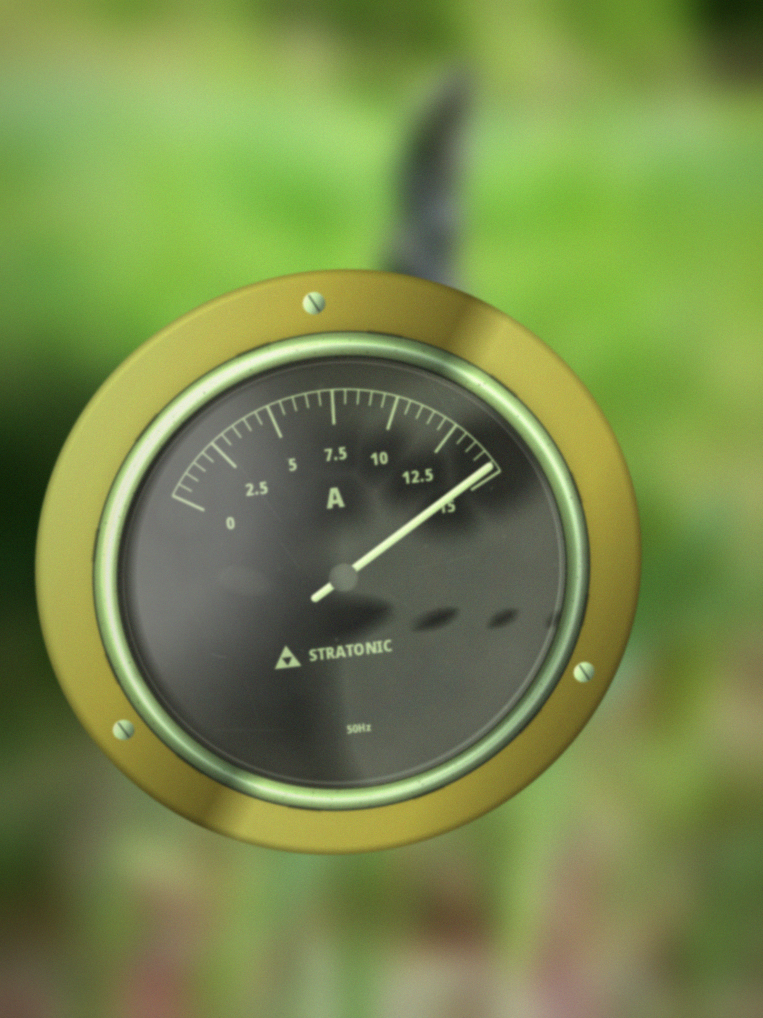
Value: 14.5 (A)
